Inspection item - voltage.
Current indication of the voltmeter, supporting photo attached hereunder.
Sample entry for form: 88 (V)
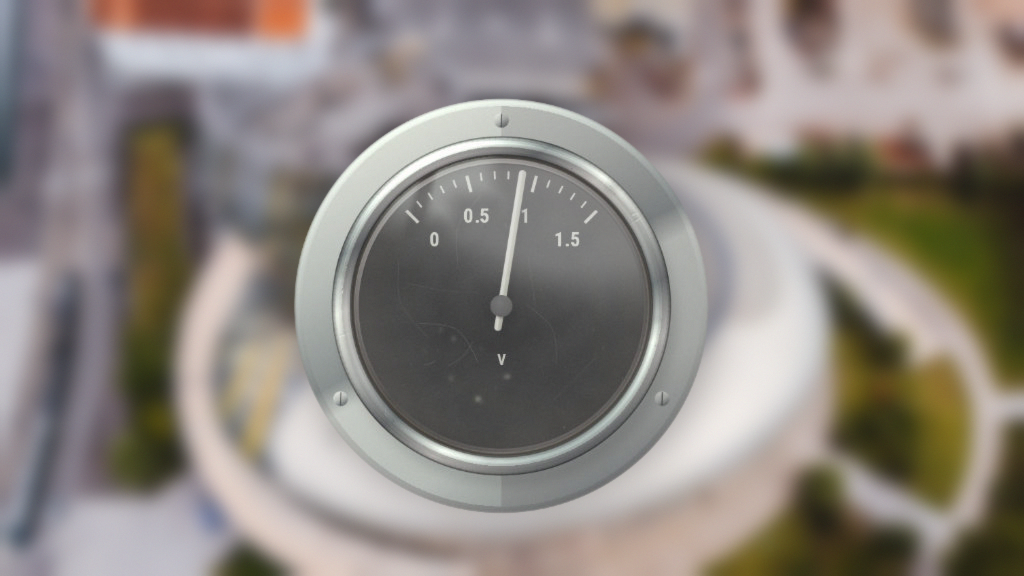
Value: 0.9 (V)
